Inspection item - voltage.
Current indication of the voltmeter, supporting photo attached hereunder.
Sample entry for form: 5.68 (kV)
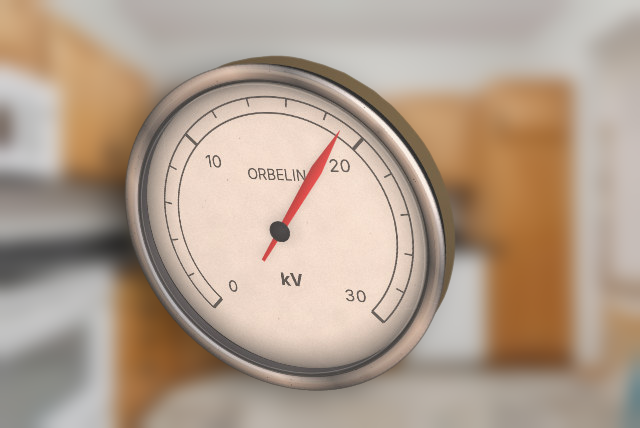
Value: 19 (kV)
